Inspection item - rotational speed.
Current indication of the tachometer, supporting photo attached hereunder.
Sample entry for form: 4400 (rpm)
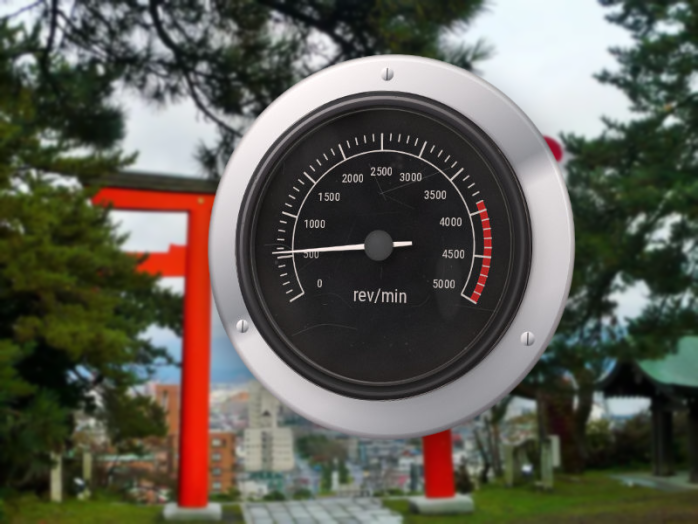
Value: 550 (rpm)
